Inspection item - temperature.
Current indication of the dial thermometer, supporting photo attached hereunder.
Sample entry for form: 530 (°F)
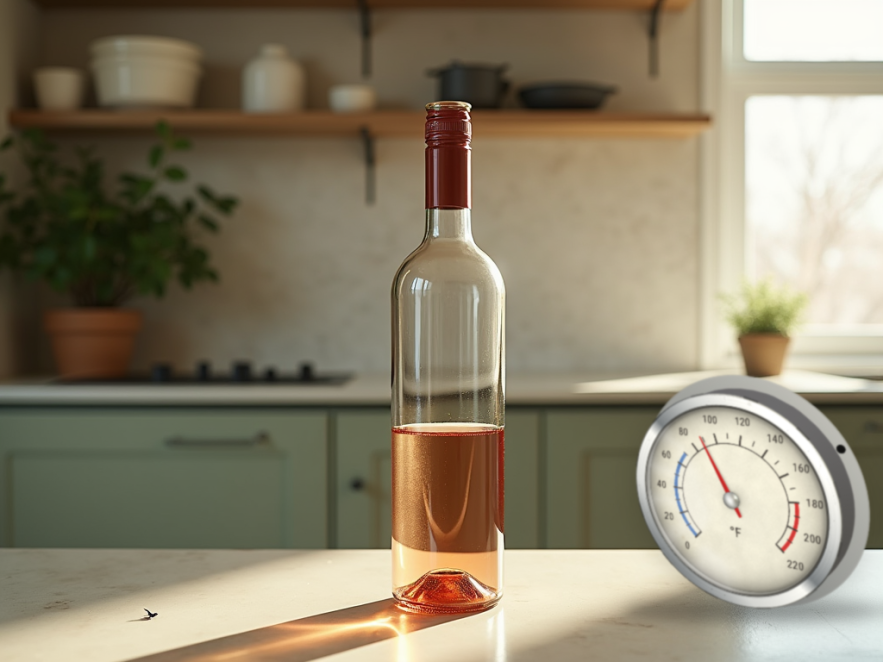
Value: 90 (°F)
